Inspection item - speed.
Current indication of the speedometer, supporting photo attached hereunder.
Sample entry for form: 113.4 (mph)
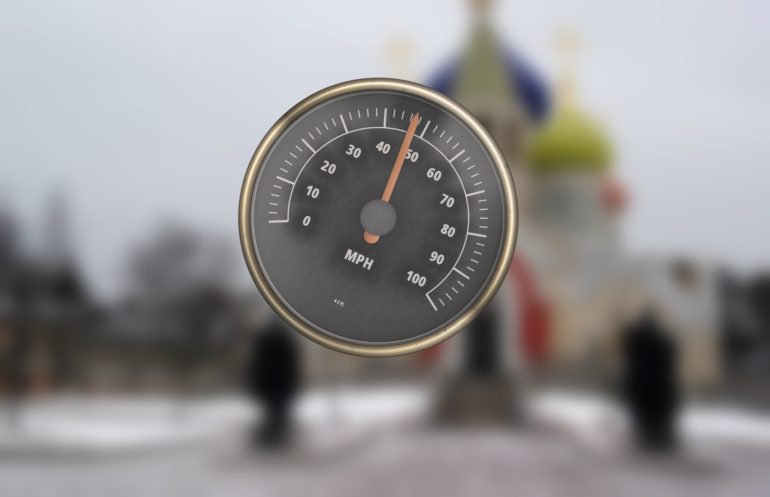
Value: 47 (mph)
